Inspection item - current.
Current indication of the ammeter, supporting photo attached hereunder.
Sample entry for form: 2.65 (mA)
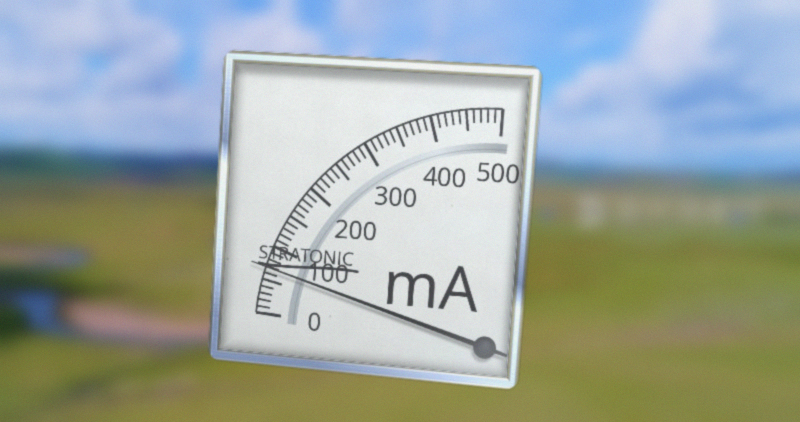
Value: 70 (mA)
